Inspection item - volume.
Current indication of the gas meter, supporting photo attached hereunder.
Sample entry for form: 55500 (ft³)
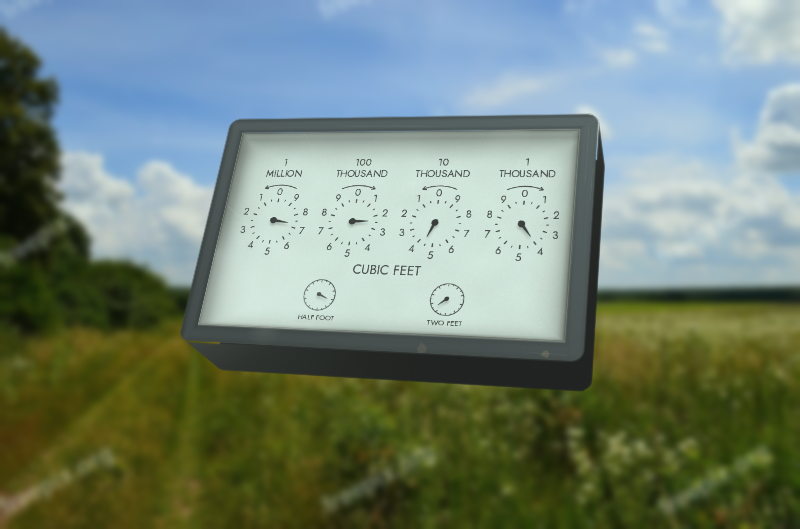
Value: 724400 (ft³)
